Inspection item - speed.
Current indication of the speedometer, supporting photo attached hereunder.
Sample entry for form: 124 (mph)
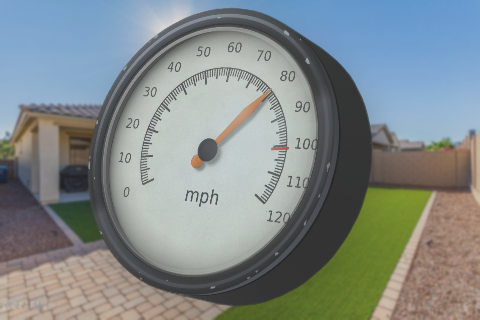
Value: 80 (mph)
